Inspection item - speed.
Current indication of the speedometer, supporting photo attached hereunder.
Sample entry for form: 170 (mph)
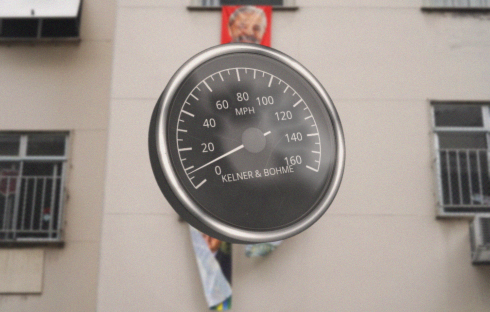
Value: 7.5 (mph)
